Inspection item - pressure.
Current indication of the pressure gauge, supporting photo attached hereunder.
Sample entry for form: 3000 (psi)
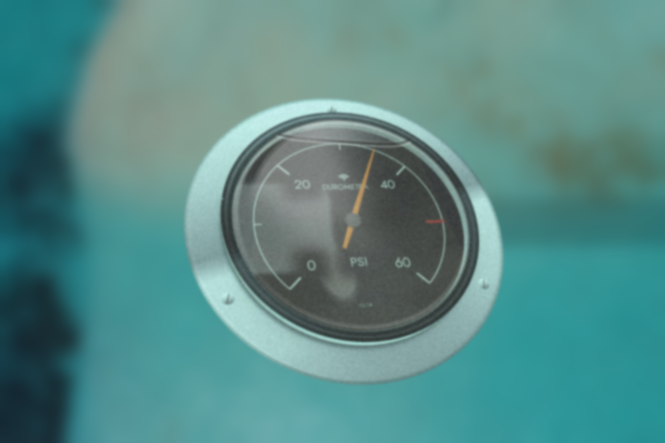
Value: 35 (psi)
